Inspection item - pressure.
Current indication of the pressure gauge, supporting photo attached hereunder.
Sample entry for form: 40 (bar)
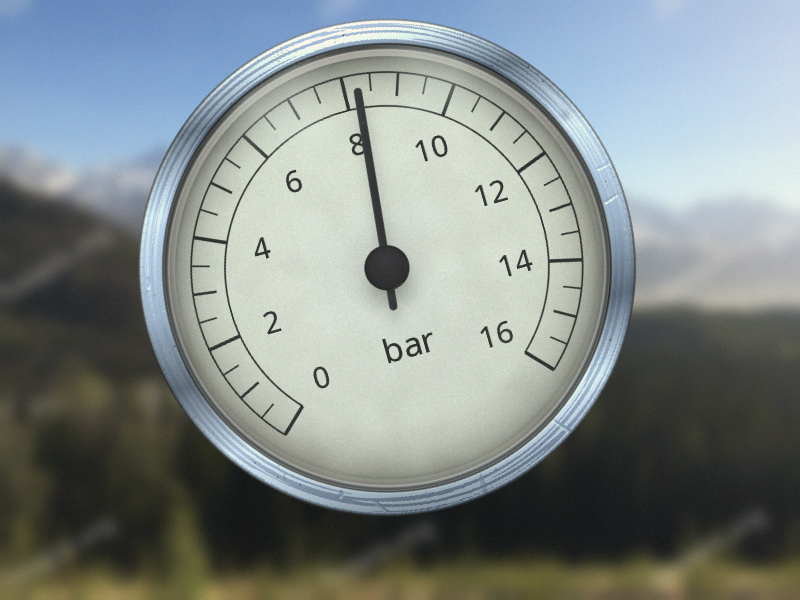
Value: 8.25 (bar)
